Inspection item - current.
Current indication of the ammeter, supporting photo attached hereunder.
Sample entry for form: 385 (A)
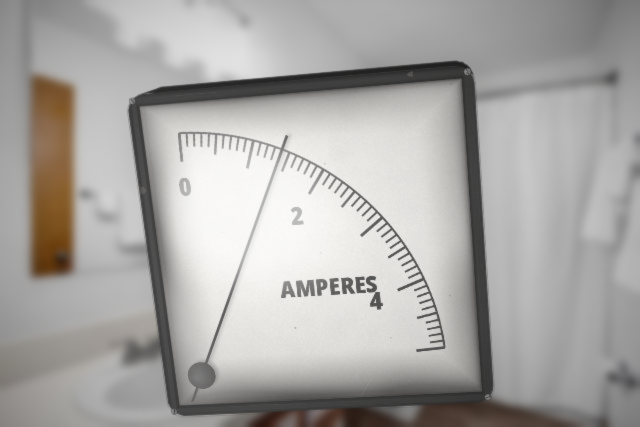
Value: 1.4 (A)
